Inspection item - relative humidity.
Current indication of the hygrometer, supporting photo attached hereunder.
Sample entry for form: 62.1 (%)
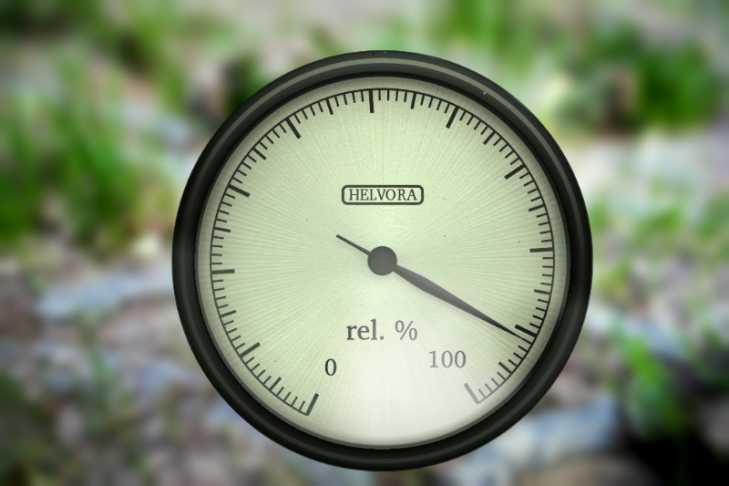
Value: 91 (%)
